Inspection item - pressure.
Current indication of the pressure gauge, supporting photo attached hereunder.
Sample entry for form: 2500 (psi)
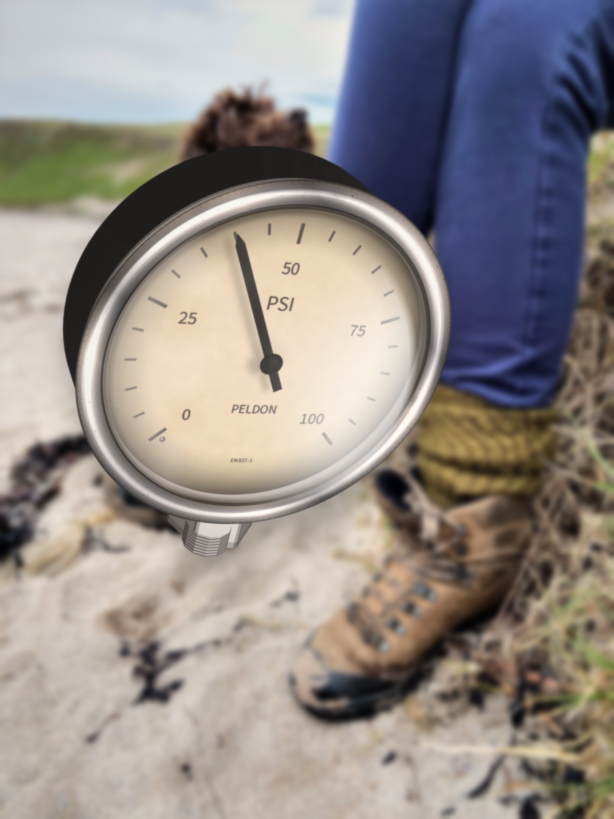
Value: 40 (psi)
